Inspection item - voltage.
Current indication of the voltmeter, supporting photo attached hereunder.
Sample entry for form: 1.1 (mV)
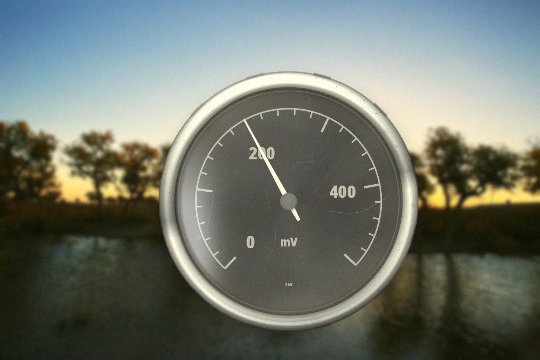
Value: 200 (mV)
